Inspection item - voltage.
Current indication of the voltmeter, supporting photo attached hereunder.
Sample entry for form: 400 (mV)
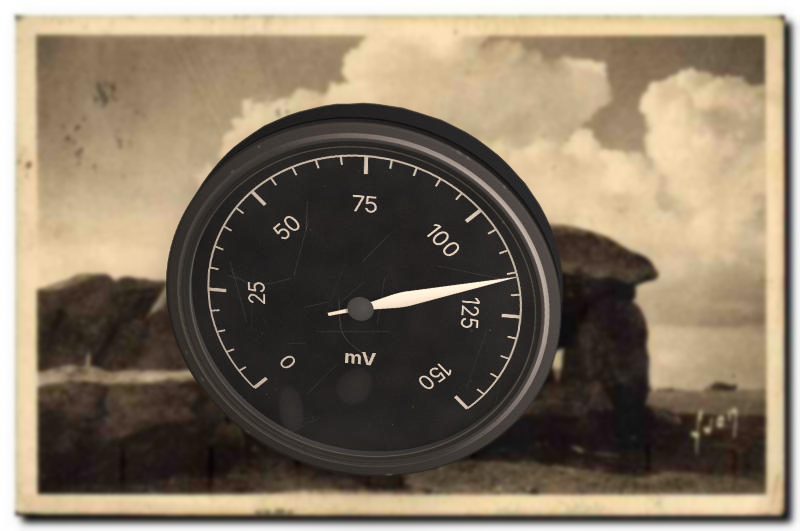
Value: 115 (mV)
